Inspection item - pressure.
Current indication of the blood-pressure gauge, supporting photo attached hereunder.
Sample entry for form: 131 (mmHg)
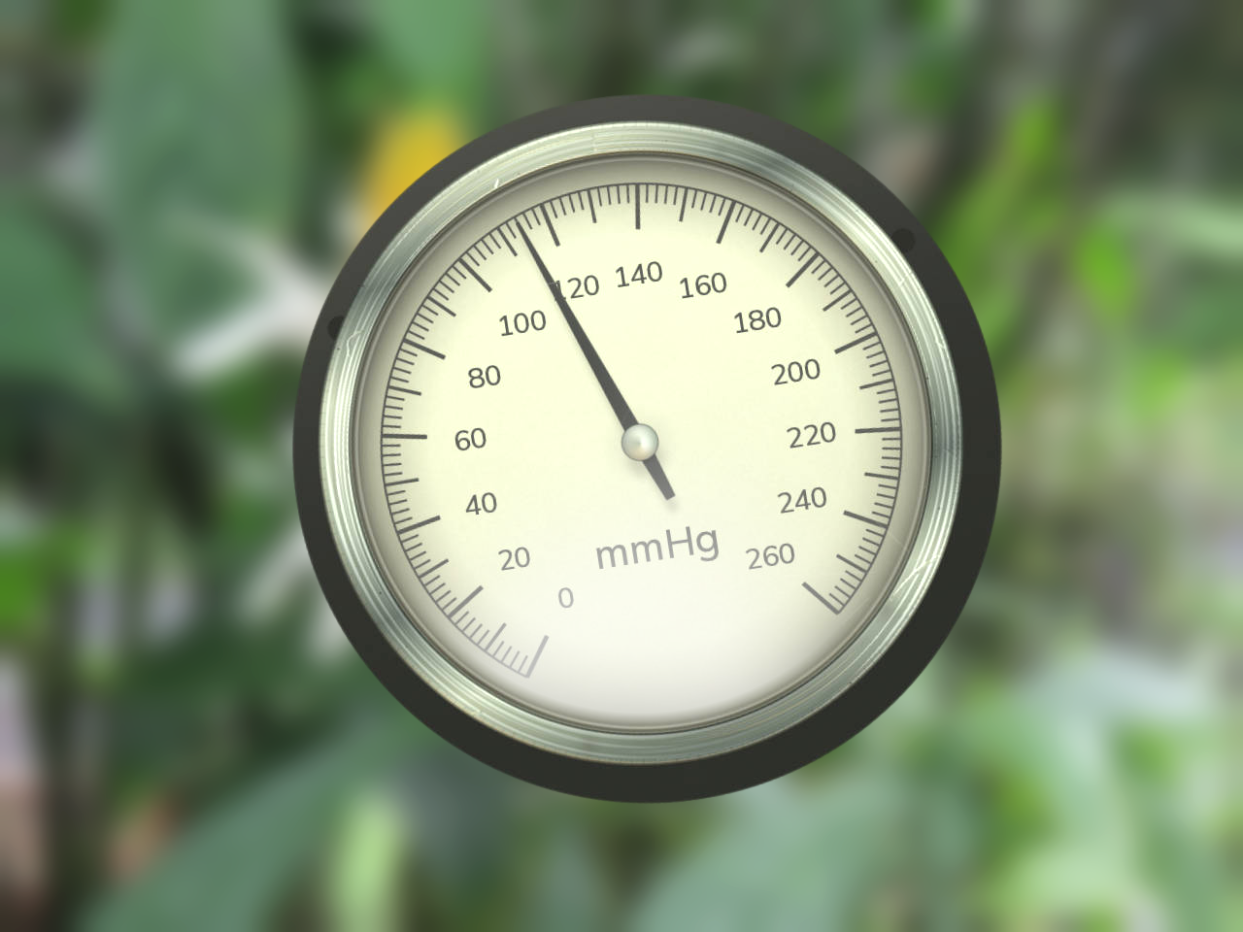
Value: 114 (mmHg)
